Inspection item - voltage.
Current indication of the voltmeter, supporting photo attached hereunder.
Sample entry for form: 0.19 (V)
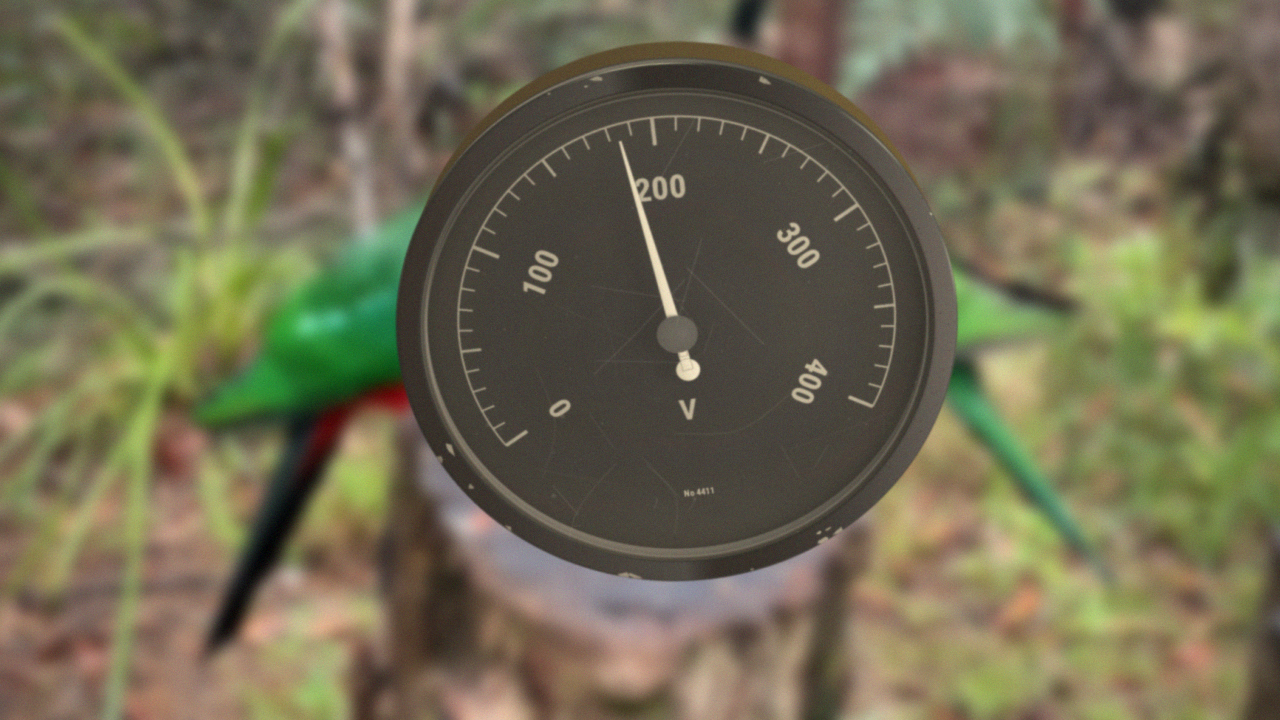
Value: 185 (V)
